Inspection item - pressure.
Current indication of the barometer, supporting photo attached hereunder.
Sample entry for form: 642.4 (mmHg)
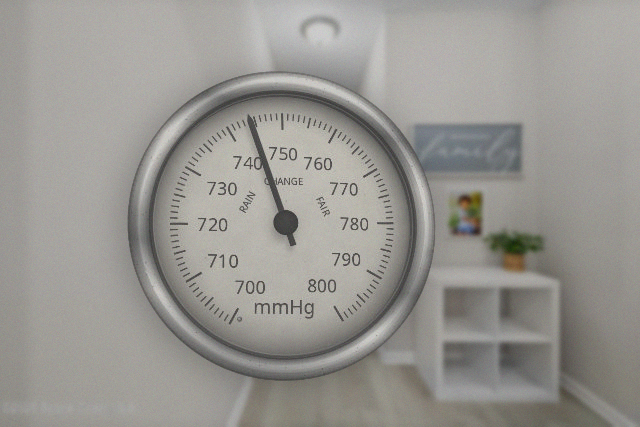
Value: 744 (mmHg)
